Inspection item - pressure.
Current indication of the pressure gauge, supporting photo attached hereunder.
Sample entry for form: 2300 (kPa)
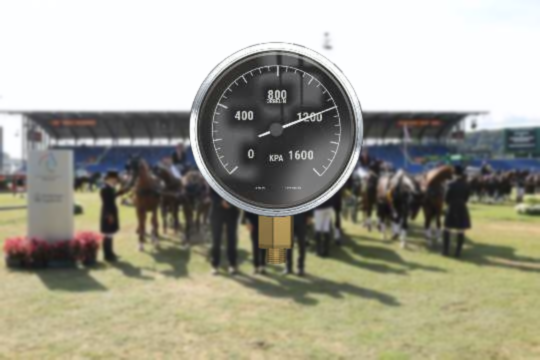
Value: 1200 (kPa)
